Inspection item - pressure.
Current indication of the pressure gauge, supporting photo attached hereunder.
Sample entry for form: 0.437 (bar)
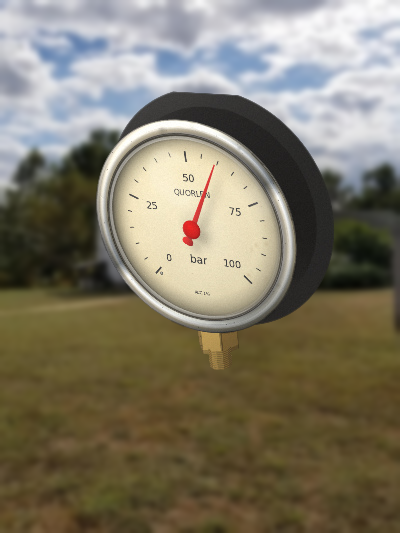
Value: 60 (bar)
